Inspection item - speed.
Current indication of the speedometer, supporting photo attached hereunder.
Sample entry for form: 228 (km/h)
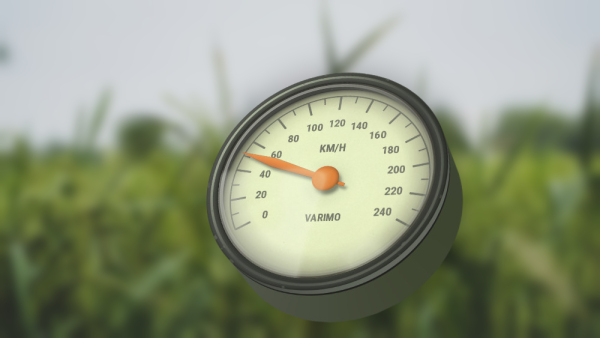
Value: 50 (km/h)
